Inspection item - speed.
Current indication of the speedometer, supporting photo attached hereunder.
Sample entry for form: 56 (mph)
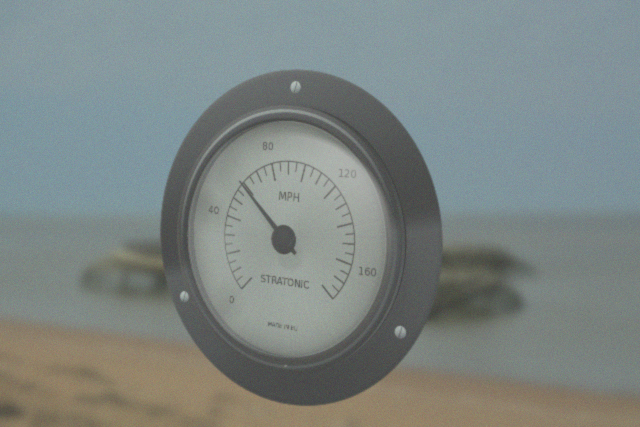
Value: 60 (mph)
